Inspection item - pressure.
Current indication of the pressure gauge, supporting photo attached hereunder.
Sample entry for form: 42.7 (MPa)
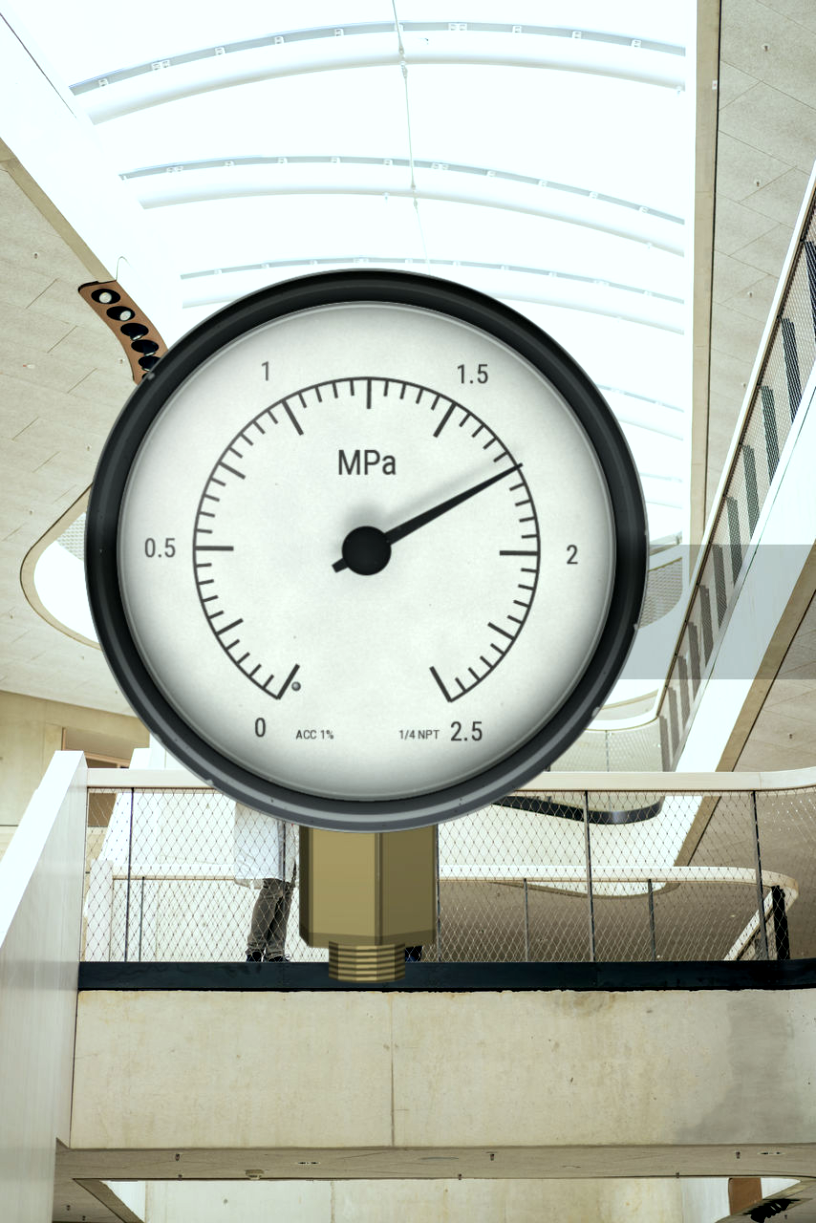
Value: 1.75 (MPa)
